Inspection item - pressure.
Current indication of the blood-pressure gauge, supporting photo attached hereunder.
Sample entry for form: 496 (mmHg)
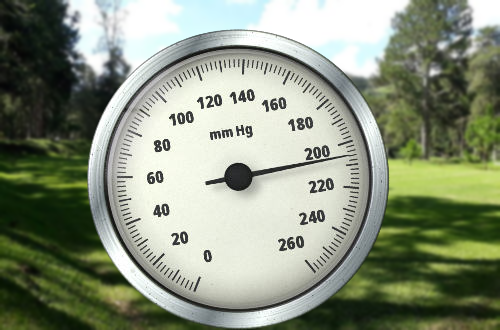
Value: 206 (mmHg)
